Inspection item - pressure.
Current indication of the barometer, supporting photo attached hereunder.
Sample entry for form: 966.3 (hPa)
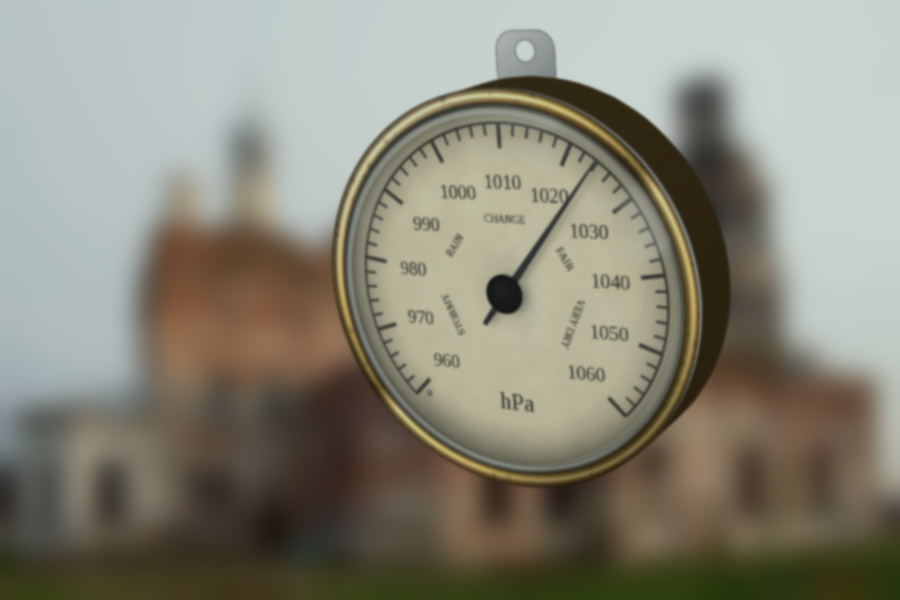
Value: 1024 (hPa)
